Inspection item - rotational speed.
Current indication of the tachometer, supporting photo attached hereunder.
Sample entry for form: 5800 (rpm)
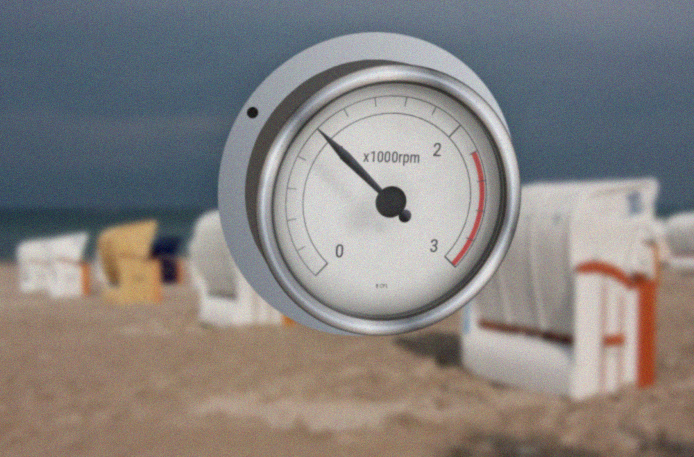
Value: 1000 (rpm)
